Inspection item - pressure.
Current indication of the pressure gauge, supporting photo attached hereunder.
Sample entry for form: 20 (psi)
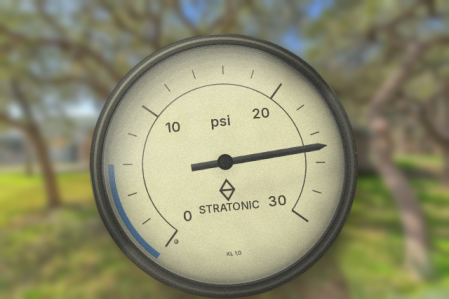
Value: 25 (psi)
